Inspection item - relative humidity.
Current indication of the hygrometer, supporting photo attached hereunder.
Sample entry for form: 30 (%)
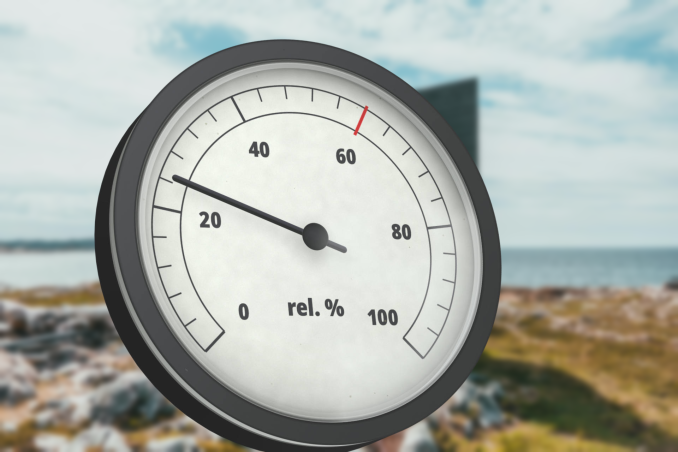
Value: 24 (%)
